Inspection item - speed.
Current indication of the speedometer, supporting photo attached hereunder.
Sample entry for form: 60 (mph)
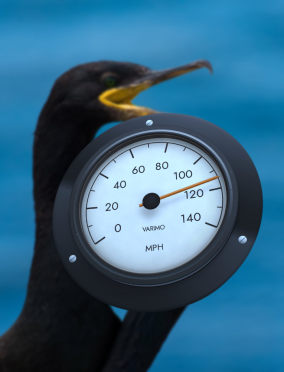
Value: 115 (mph)
